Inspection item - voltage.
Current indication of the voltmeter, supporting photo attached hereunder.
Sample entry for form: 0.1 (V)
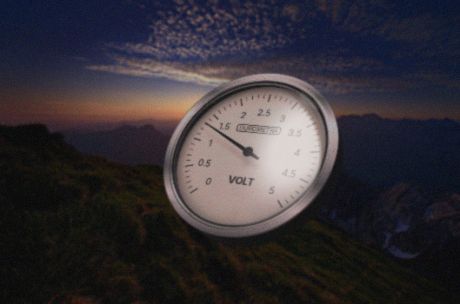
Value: 1.3 (V)
